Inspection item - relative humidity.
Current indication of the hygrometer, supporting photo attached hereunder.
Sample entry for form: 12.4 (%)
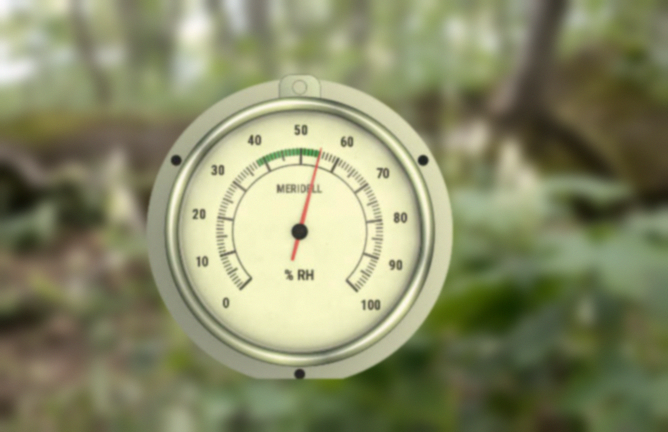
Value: 55 (%)
